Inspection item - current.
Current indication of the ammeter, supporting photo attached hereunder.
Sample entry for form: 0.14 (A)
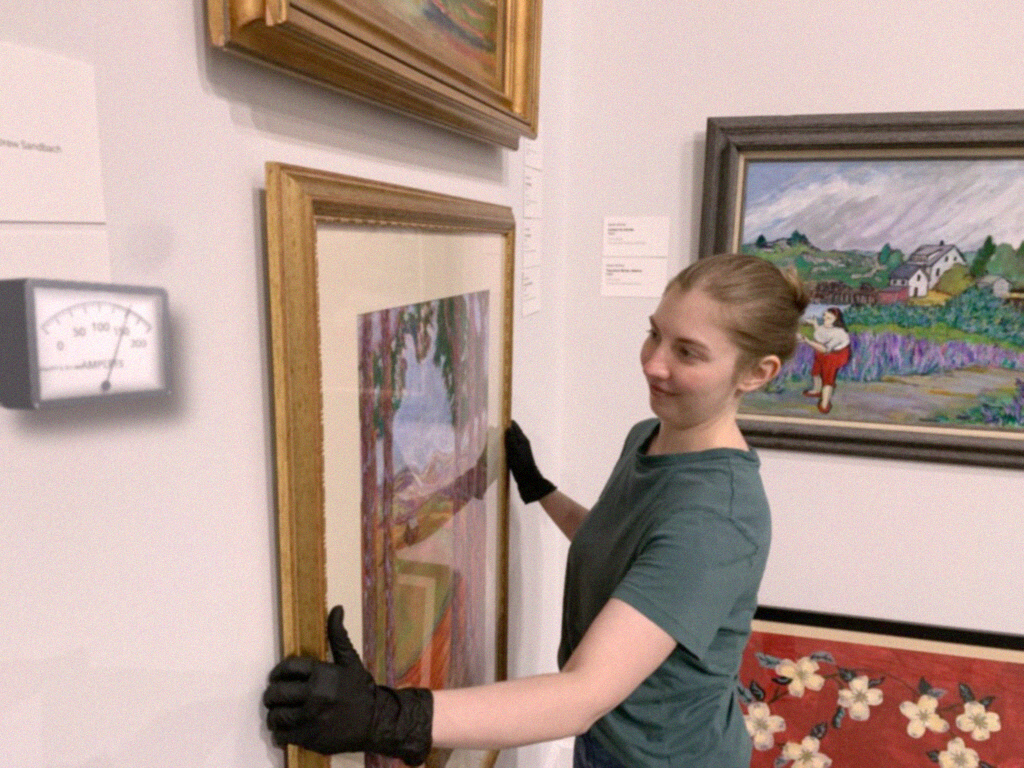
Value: 150 (A)
